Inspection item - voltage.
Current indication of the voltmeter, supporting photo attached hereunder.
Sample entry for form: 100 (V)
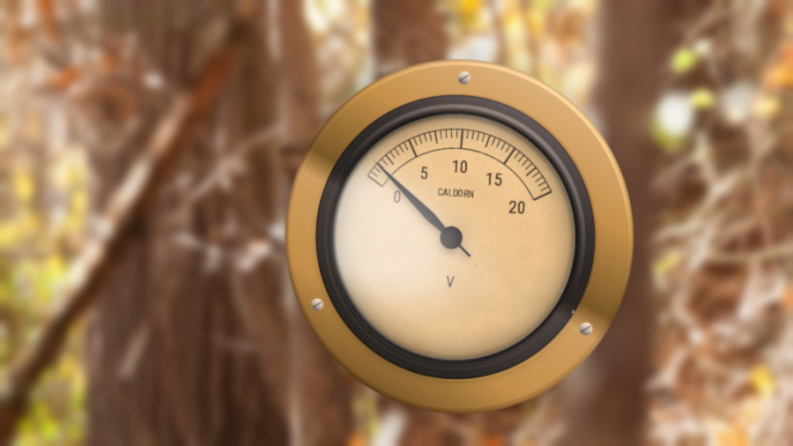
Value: 1.5 (V)
